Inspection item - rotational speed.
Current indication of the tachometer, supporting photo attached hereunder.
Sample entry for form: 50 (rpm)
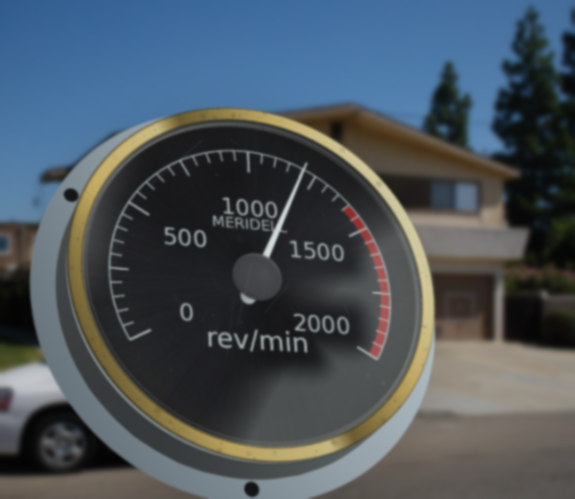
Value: 1200 (rpm)
